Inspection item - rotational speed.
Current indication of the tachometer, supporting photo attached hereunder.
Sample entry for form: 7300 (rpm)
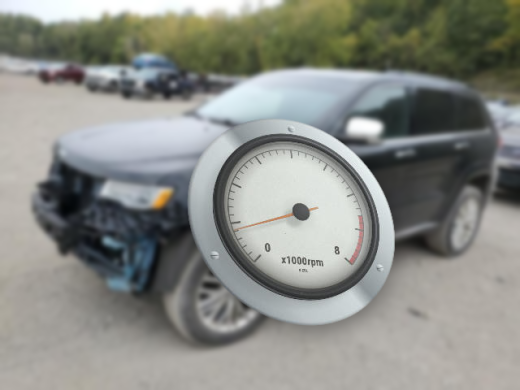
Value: 800 (rpm)
